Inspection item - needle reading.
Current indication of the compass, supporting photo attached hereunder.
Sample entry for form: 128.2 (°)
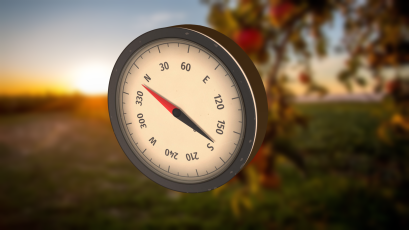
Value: 350 (°)
